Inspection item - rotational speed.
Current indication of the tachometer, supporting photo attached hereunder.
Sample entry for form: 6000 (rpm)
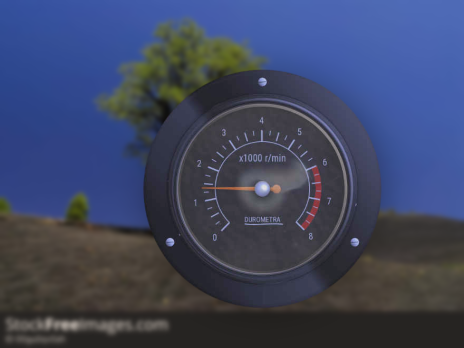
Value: 1375 (rpm)
